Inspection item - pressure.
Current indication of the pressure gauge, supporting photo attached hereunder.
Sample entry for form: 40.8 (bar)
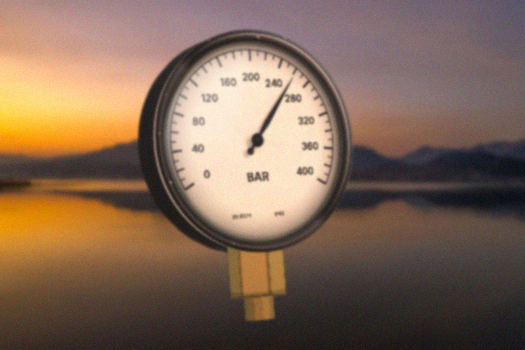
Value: 260 (bar)
